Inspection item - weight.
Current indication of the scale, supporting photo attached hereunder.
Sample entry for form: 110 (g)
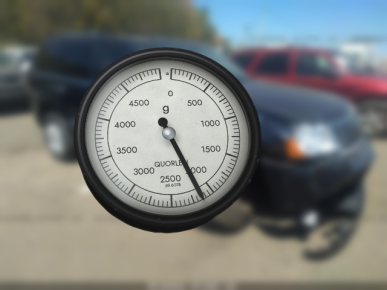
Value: 2150 (g)
